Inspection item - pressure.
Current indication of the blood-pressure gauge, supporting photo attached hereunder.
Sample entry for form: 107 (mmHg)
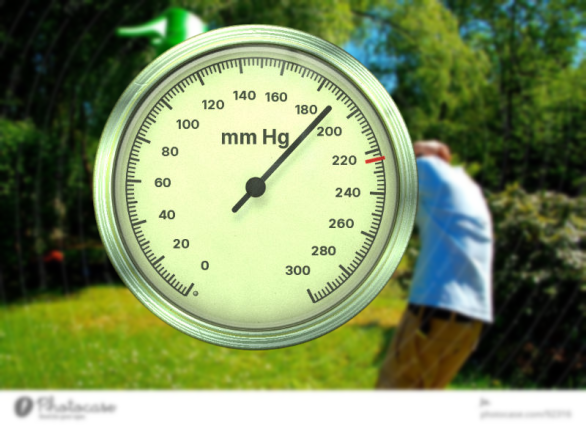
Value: 190 (mmHg)
